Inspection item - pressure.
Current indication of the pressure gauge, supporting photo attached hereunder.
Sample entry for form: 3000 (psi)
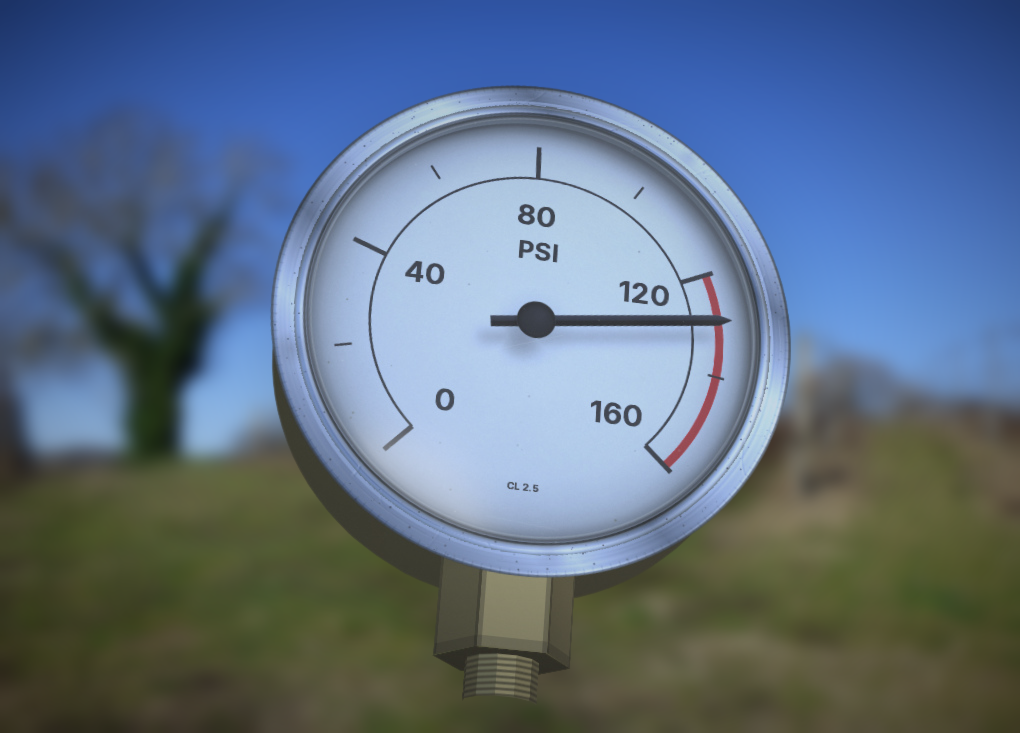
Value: 130 (psi)
